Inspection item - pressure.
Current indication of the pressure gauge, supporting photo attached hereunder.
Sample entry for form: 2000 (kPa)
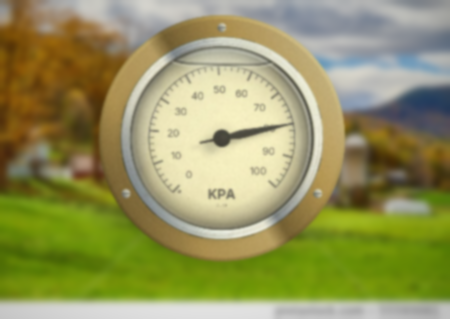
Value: 80 (kPa)
